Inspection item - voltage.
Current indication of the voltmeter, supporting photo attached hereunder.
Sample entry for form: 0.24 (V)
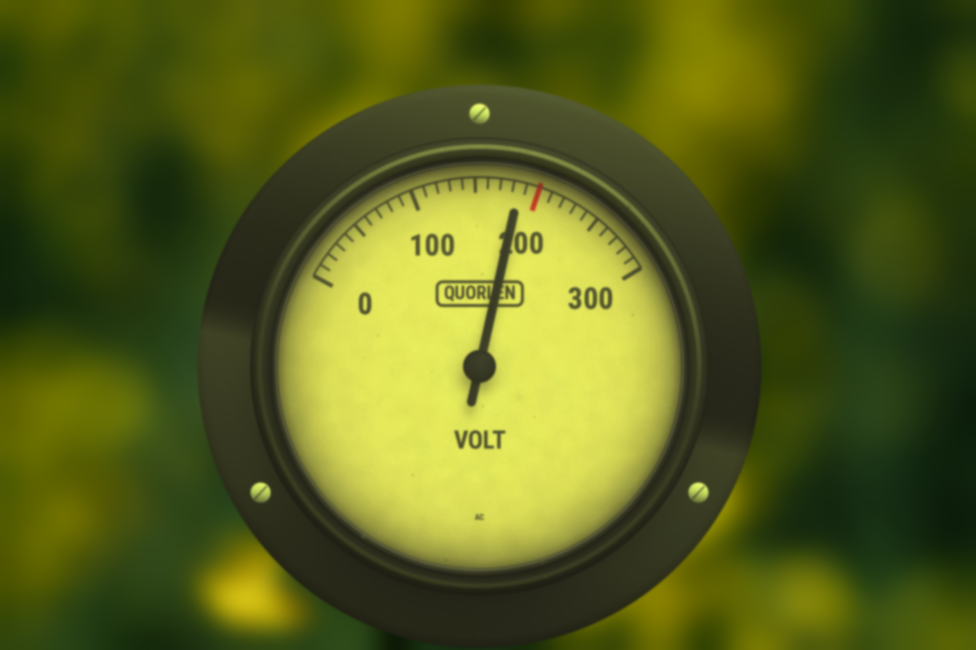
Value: 185 (V)
